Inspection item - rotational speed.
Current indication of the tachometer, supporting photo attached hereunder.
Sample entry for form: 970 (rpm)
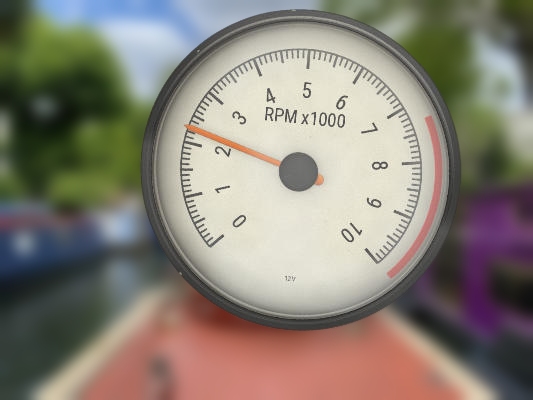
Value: 2300 (rpm)
